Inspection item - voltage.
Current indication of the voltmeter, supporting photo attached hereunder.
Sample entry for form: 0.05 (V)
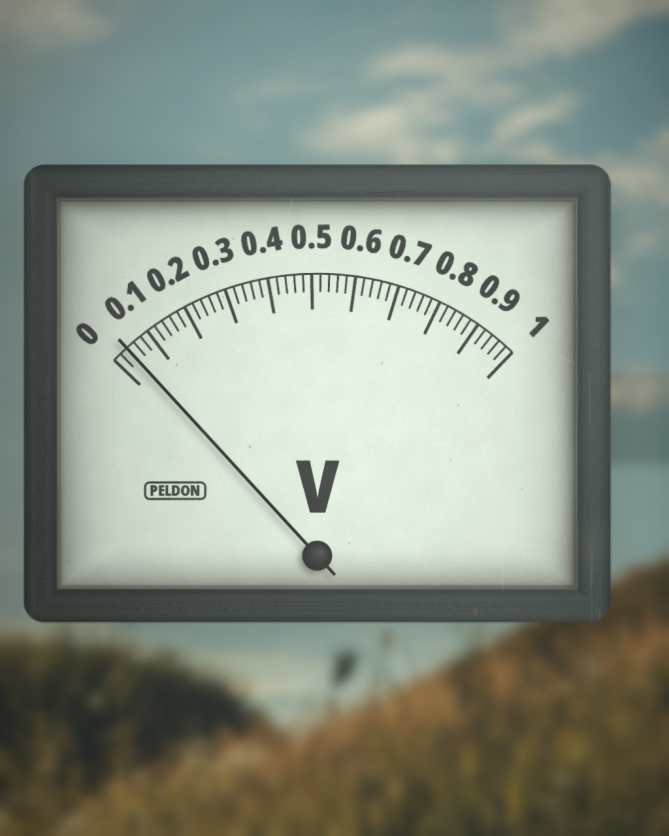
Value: 0.04 (V)
